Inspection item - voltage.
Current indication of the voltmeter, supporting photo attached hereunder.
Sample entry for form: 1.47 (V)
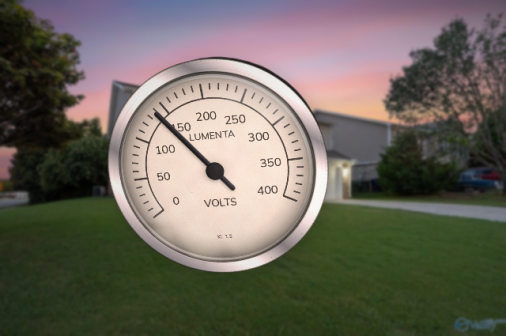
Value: 140 (V)
